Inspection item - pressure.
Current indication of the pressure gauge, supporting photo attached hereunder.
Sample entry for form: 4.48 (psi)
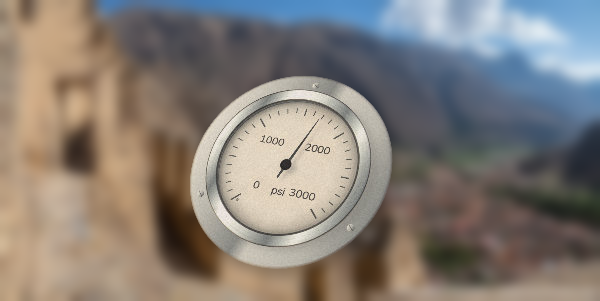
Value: 1700 (psi)
